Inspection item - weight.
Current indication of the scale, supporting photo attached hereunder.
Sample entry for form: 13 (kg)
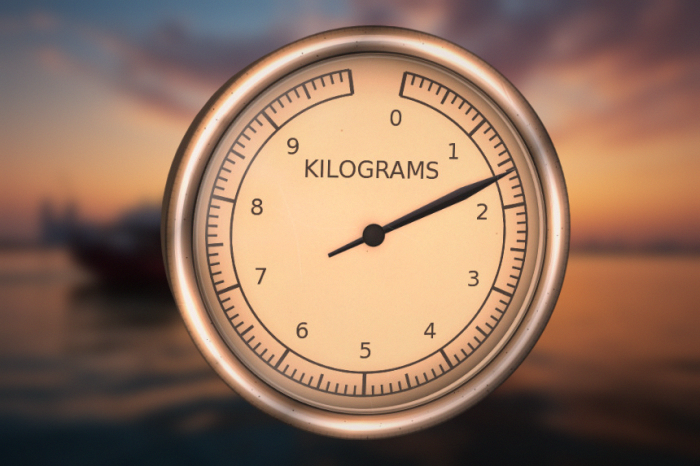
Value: 1.6 (kg)
